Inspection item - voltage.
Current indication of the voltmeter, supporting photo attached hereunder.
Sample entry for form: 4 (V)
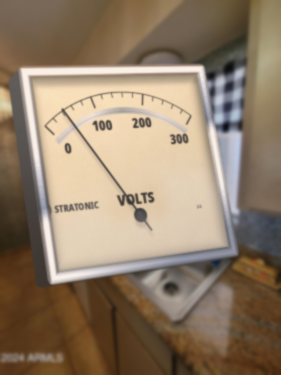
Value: 40 (V)
